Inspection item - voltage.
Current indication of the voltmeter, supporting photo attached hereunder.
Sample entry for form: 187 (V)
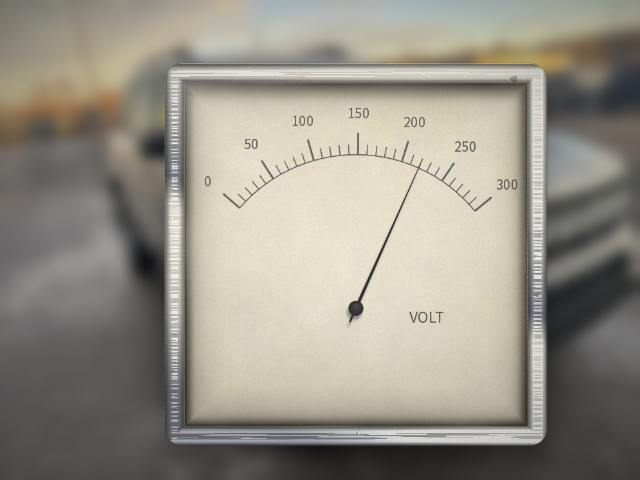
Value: 220 (V)
